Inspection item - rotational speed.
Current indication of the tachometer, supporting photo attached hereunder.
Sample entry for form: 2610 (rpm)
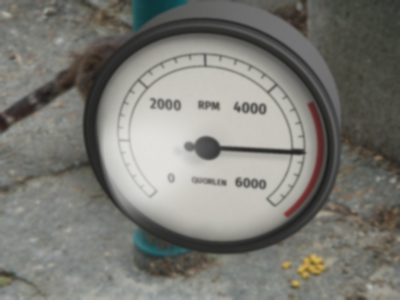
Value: 5000 (rpm)
